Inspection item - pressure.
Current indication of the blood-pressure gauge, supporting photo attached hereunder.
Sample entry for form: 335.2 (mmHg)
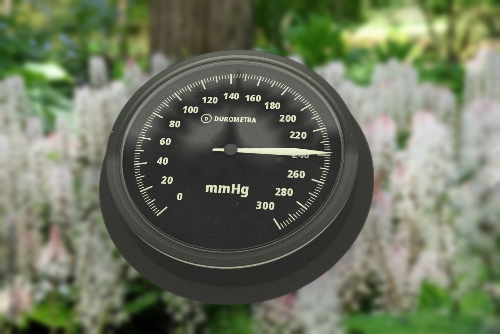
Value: 240 (mmHg)
